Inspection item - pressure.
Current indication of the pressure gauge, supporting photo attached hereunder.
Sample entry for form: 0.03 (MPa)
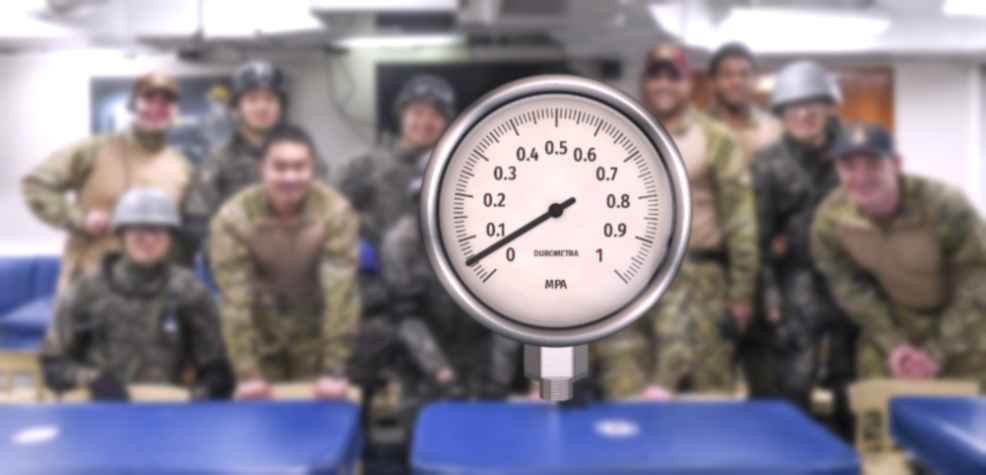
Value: 0.05 (MPa)
